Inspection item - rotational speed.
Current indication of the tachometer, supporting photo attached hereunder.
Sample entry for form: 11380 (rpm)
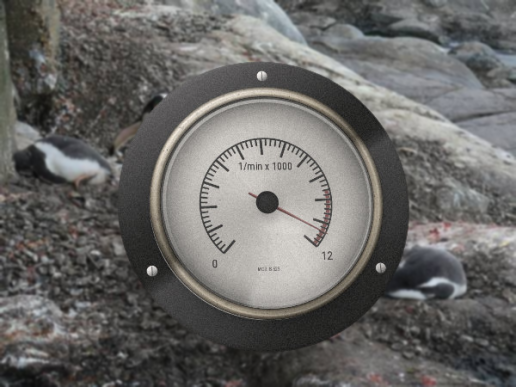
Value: 11400 (rpm)
